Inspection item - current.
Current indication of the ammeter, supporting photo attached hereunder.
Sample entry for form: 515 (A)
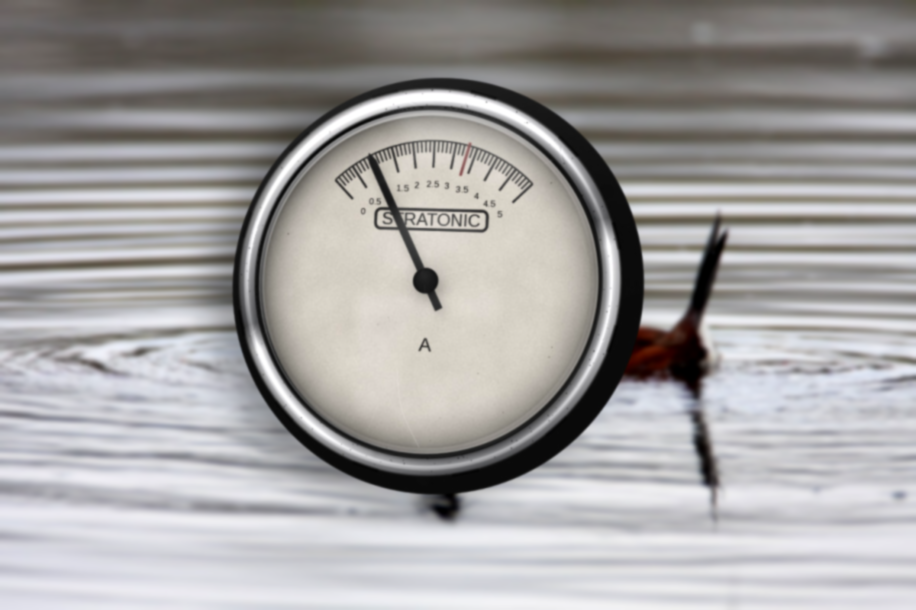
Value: 1 (A)
